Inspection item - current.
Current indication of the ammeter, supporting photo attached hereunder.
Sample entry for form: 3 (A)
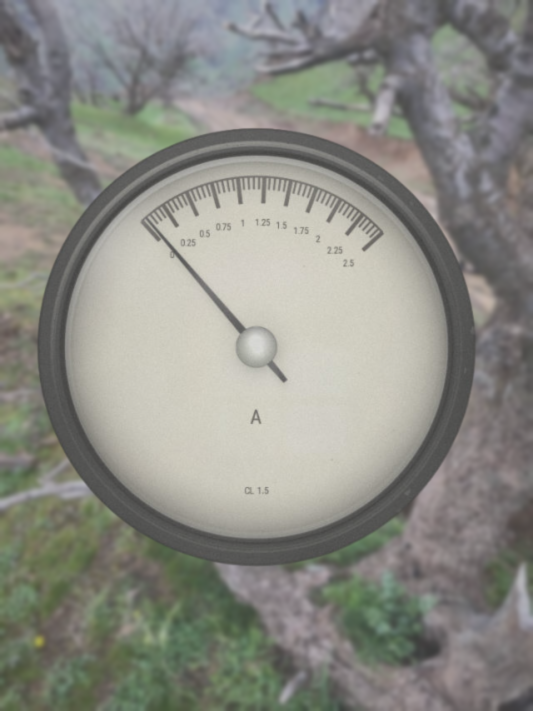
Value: 0.05 (A)
